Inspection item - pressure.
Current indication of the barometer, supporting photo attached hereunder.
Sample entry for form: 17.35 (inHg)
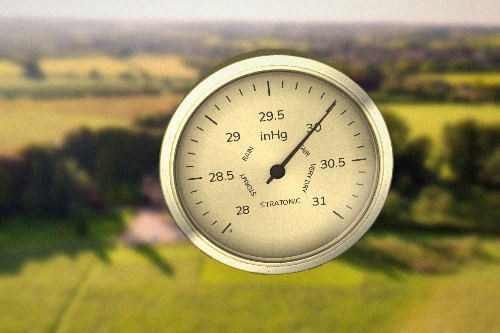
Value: 30 (inHg)
